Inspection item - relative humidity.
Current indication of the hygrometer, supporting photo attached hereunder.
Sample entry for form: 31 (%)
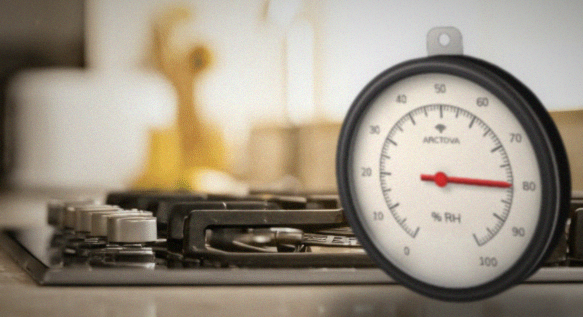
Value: 80 (%)
